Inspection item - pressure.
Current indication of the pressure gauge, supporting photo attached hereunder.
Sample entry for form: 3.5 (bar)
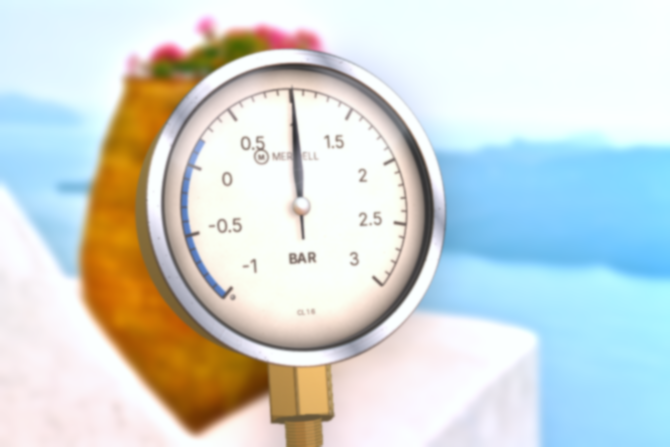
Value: 1 (bar)
